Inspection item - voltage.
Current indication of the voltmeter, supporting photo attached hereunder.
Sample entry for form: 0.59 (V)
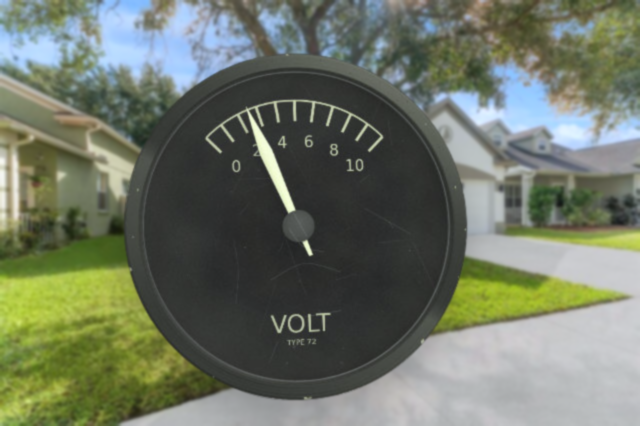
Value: 2.5 (V)
